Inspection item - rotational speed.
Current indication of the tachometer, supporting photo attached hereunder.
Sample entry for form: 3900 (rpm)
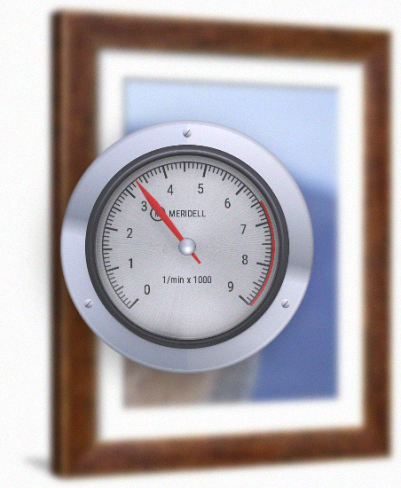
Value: 3300 (rpm)
